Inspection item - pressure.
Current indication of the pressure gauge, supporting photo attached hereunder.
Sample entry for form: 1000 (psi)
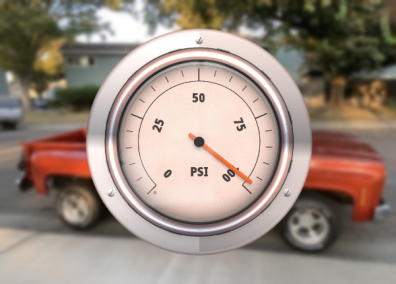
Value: 97.5 (psi)
